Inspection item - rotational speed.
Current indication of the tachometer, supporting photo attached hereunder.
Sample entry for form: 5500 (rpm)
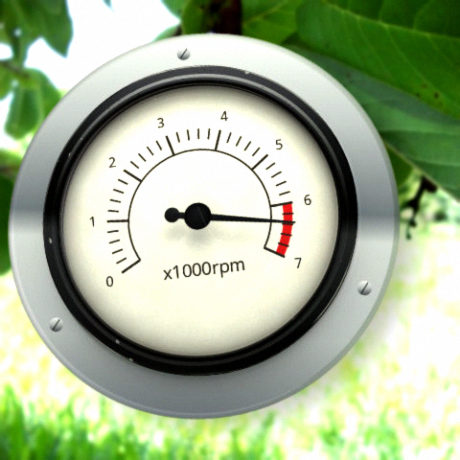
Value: 6400 (rpm)
